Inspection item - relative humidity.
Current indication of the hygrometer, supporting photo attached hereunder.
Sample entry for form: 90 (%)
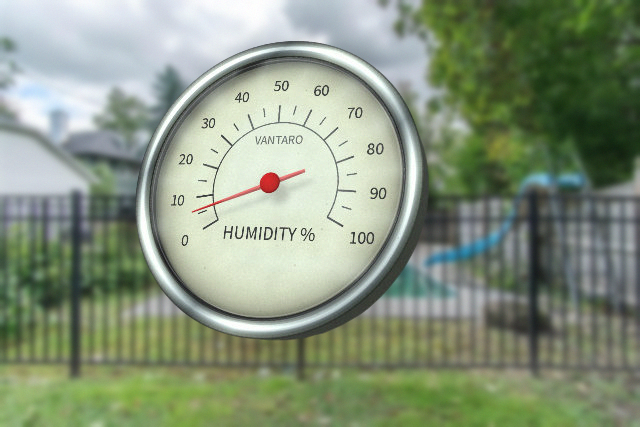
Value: 5 (%)
